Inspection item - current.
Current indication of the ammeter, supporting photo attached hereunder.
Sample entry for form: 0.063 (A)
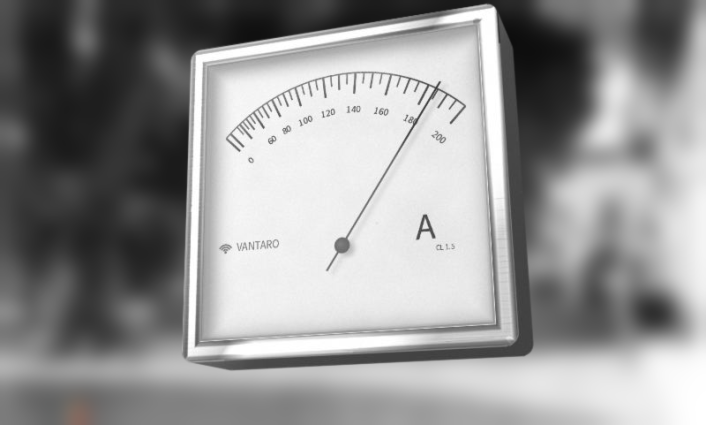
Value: 185 (A)
